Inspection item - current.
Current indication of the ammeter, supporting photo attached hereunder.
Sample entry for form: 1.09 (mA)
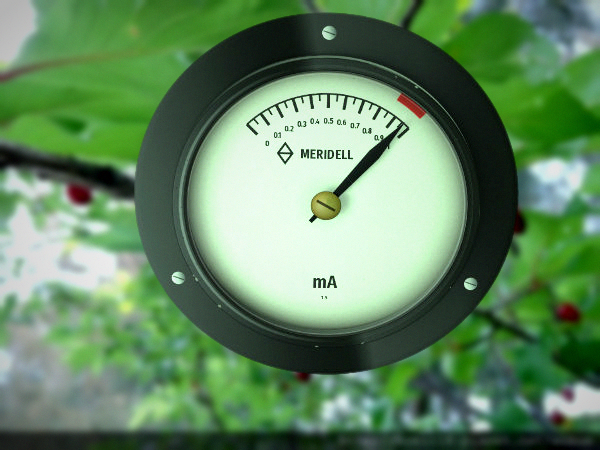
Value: 0.95 (mA)
